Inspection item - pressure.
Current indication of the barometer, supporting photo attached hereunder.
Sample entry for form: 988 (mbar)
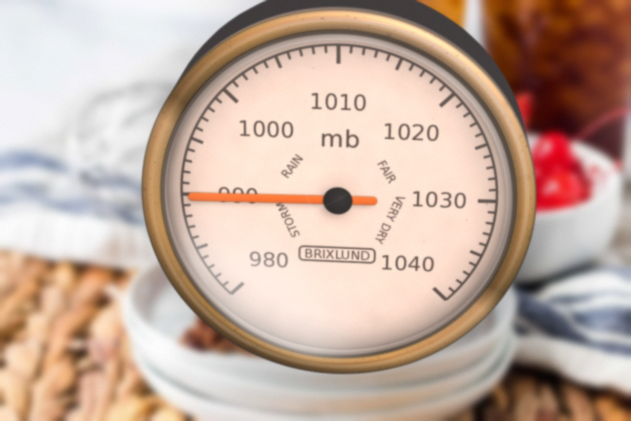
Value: 990 (mbar)
